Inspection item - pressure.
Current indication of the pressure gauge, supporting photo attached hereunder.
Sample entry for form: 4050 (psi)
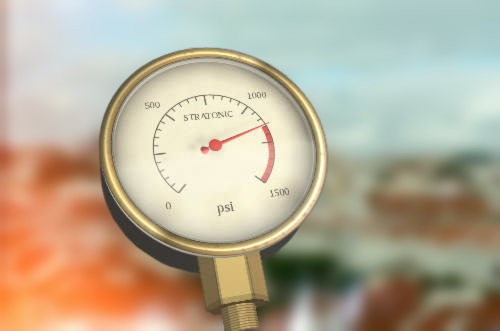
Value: 1150 (psi)
